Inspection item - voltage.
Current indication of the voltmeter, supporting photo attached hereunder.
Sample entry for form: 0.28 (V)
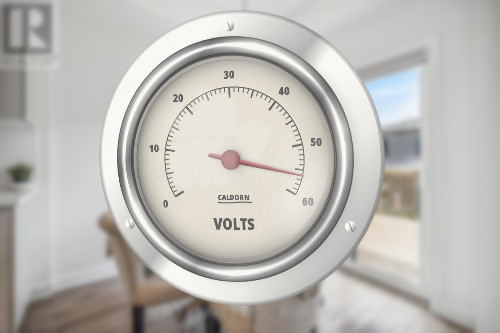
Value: 56 (V)
